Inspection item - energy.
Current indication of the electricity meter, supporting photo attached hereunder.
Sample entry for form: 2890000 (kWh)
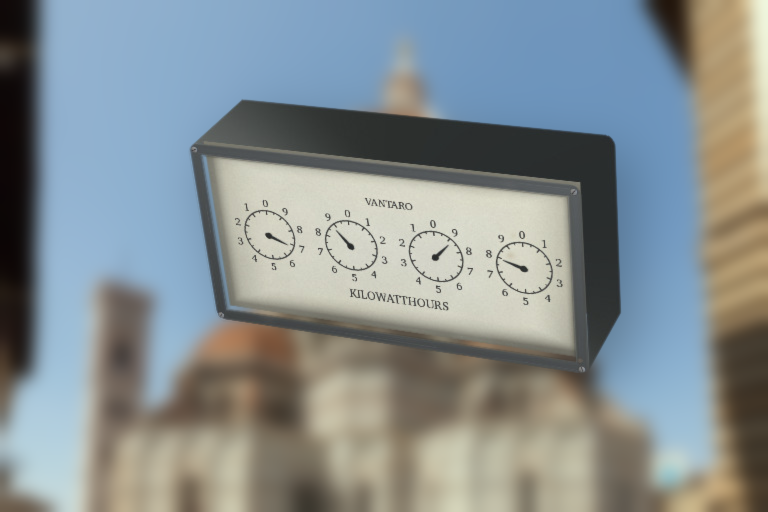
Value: 6888 (kWh)
